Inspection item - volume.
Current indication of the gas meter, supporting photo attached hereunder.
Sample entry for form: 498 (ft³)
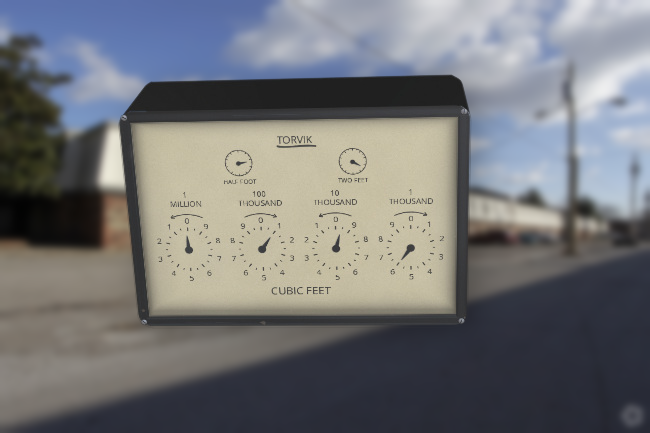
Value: 9600 (ft³)
